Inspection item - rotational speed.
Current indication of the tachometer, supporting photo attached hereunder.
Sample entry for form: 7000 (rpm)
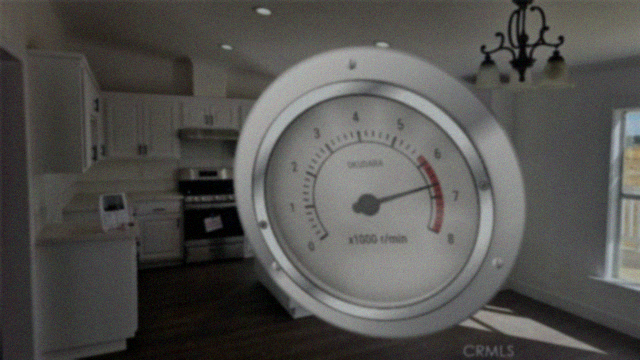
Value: 6600 (rpm)
